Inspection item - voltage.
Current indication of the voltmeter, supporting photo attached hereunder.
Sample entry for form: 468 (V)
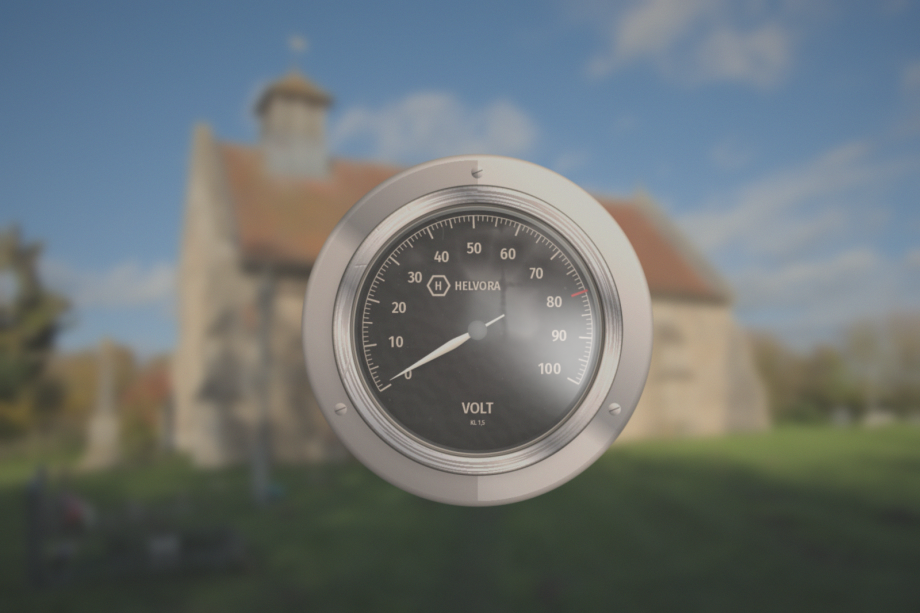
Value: 1 (V)
